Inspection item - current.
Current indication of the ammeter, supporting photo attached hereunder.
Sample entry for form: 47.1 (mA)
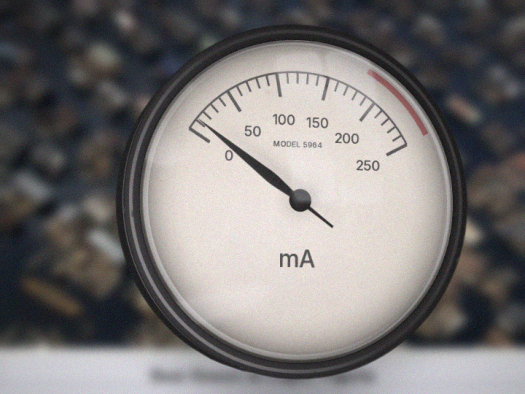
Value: 10 (mA)
